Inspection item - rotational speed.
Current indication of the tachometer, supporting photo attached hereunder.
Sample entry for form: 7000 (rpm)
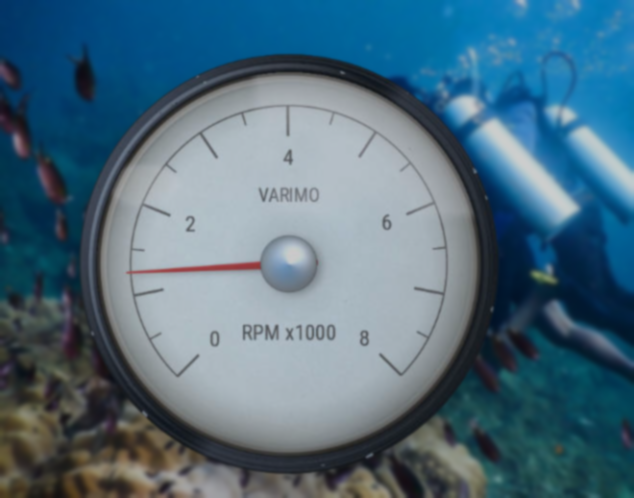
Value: 1250 (rpm)
